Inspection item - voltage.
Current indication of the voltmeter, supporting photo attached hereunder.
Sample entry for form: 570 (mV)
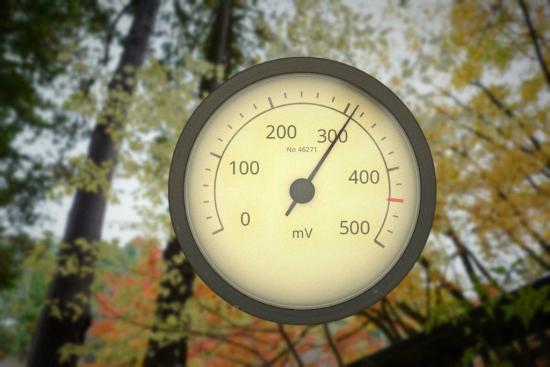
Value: 310 (mV)
